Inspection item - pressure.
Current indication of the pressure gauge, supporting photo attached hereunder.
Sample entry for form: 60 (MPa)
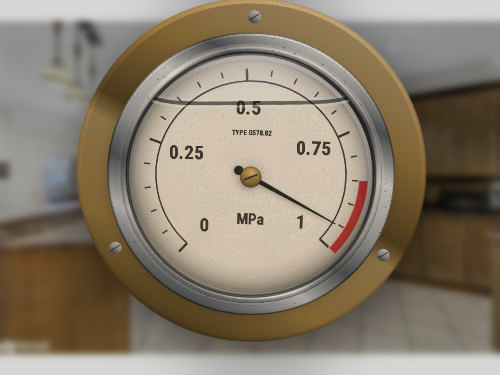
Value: 0.95 (MPa)
